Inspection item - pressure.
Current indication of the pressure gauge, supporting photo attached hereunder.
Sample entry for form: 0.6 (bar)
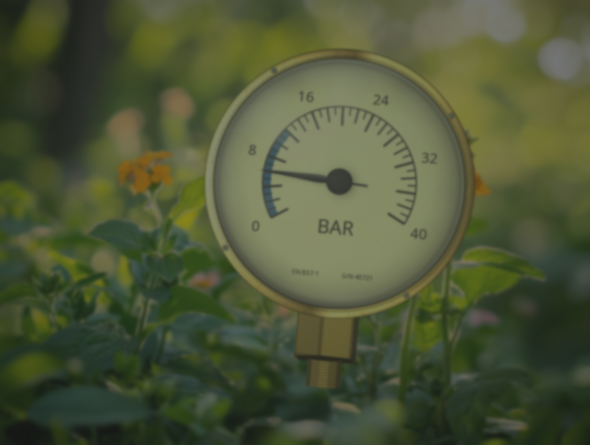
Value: 6 (bar)
